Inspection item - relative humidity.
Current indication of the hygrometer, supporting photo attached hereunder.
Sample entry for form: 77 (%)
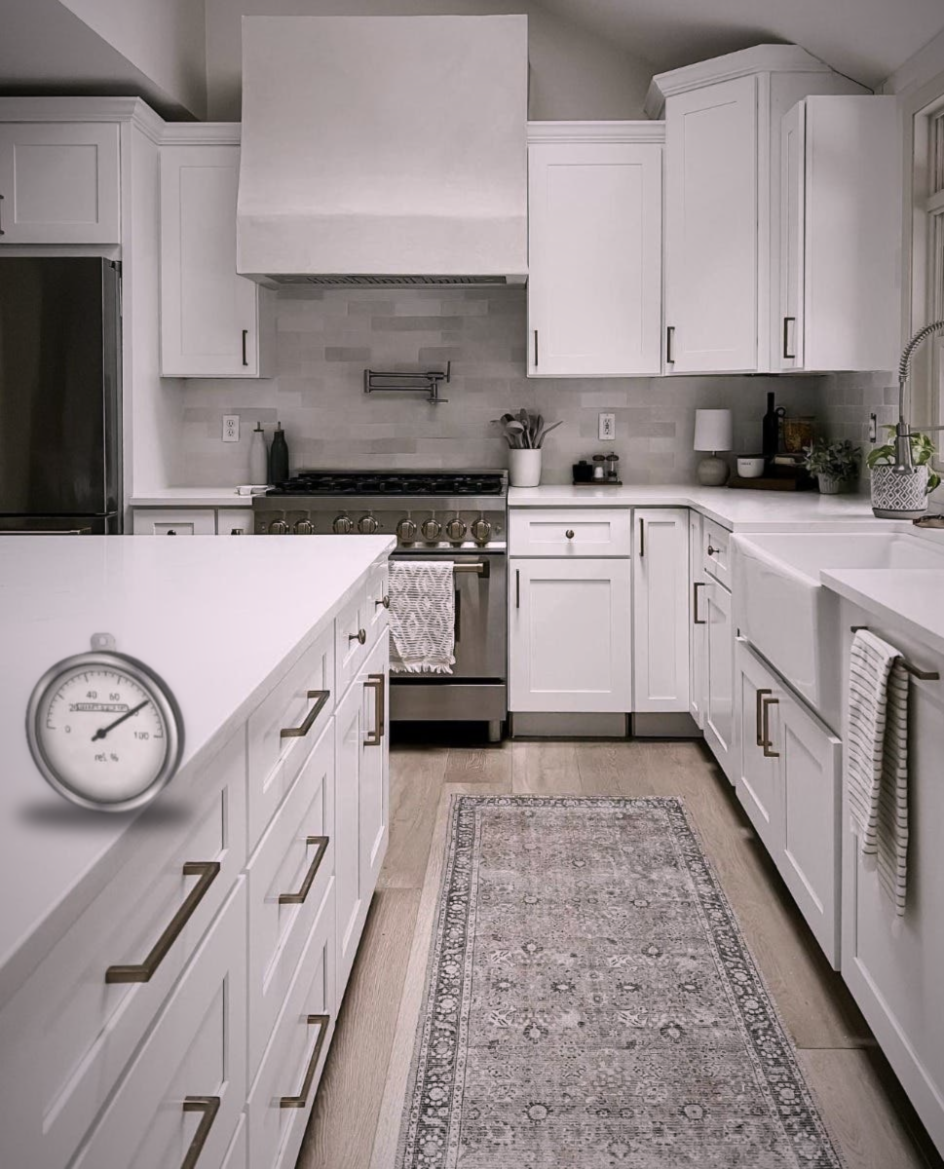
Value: 80 (%)
